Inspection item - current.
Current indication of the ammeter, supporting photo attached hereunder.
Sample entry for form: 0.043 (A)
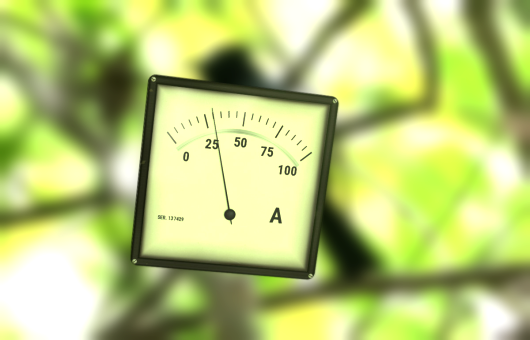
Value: 30 (A)
